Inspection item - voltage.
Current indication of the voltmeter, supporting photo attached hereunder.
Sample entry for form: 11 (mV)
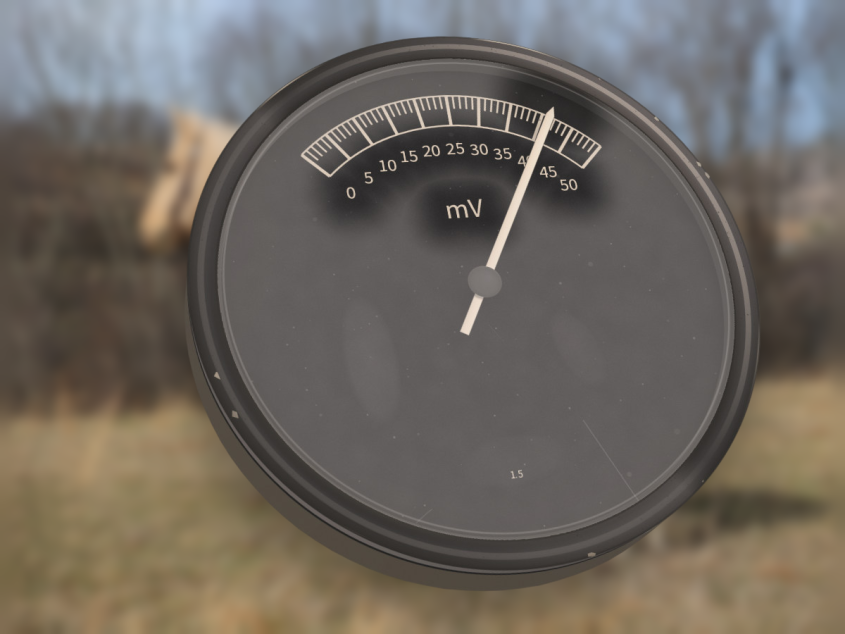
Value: 41 (mV)
